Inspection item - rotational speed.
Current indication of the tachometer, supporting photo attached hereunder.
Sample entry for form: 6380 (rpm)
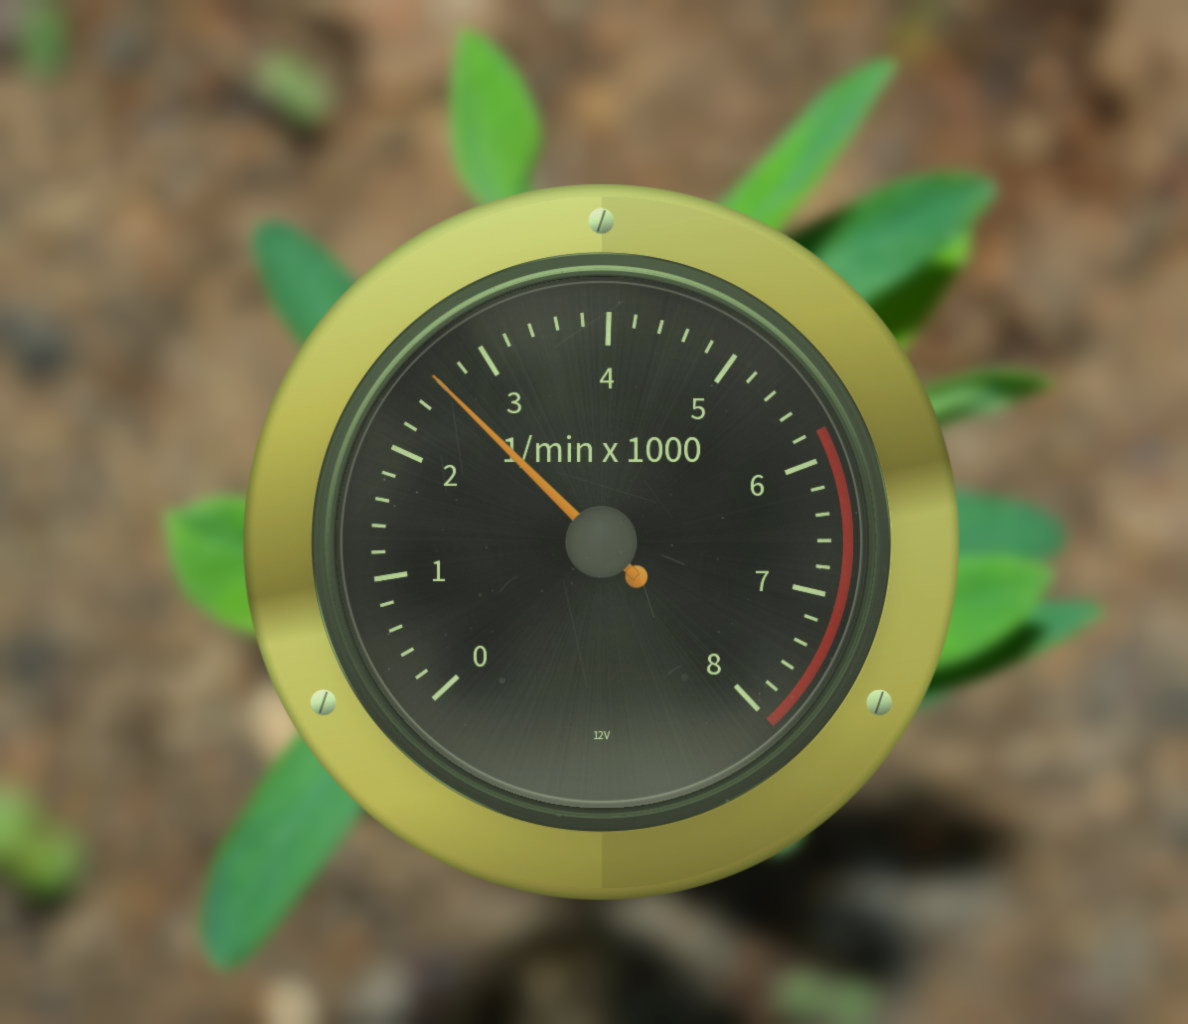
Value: 2600 (rpm)
